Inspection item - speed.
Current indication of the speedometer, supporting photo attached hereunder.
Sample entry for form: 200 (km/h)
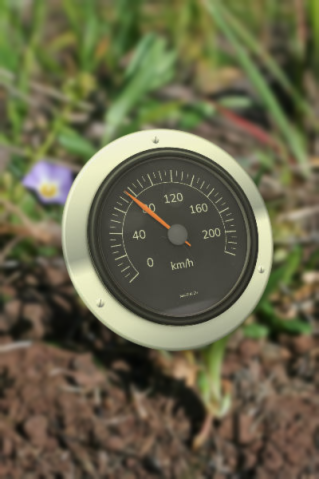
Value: 75 (km/h)
